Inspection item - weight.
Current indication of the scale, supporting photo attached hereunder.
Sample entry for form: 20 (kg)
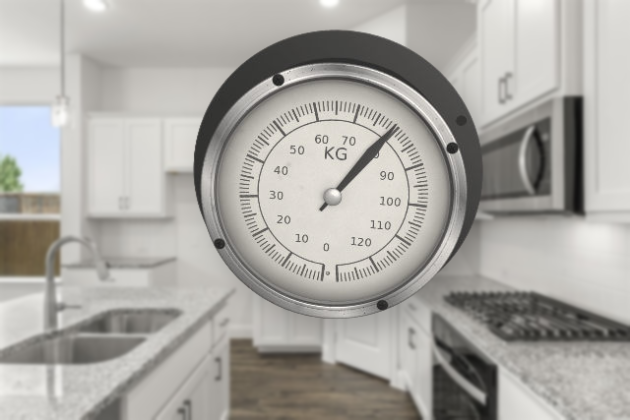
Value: 79 (kg)
